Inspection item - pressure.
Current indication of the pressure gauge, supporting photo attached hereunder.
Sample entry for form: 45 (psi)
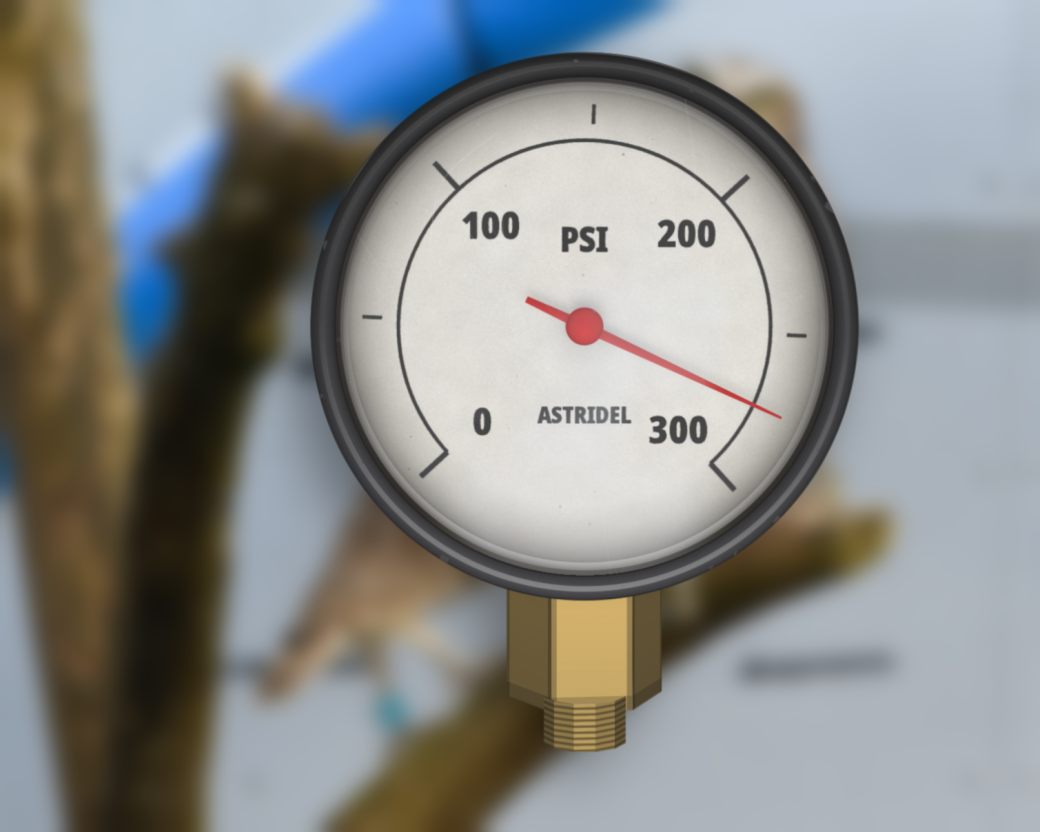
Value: 275 (psi)
